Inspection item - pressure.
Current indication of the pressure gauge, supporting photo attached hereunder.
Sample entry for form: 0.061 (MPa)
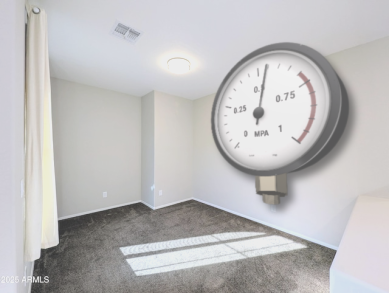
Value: 0.55 (MPa)
